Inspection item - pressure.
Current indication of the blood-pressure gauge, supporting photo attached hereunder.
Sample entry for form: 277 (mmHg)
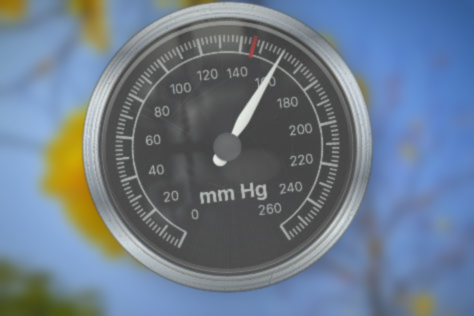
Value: 160 (mmHg)
